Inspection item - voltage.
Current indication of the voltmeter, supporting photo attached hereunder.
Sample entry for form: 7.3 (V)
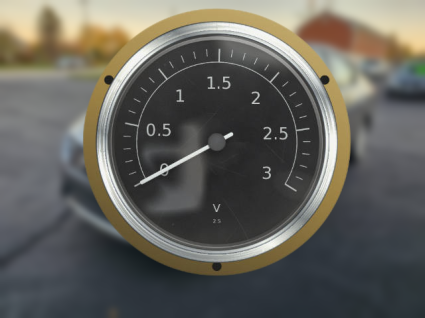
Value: 0 (V)
